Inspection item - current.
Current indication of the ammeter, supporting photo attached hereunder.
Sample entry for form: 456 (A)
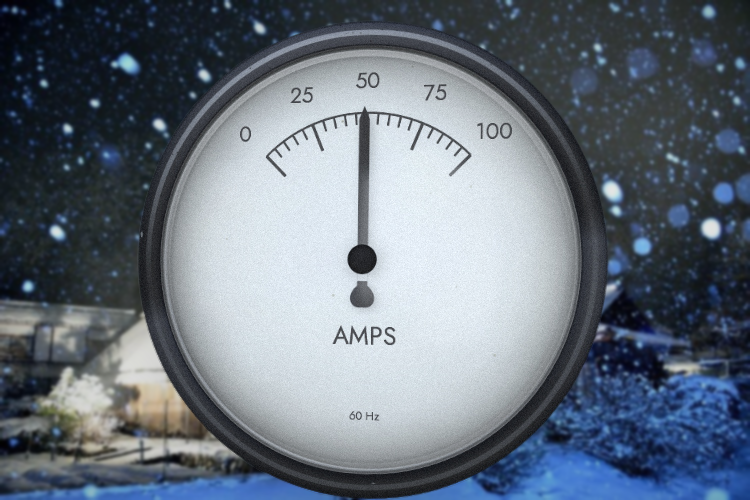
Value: 50 (A)
